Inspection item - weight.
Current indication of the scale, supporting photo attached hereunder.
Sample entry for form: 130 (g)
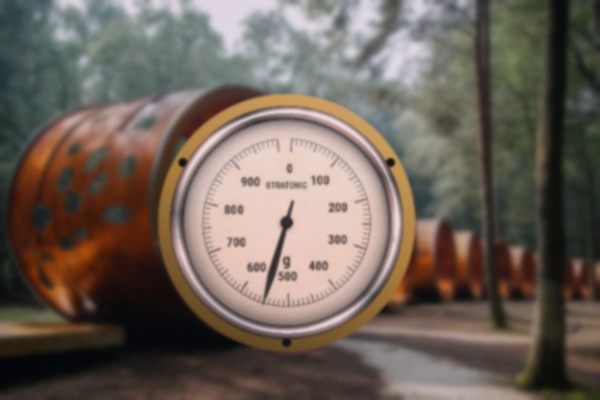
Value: 550 (g)
